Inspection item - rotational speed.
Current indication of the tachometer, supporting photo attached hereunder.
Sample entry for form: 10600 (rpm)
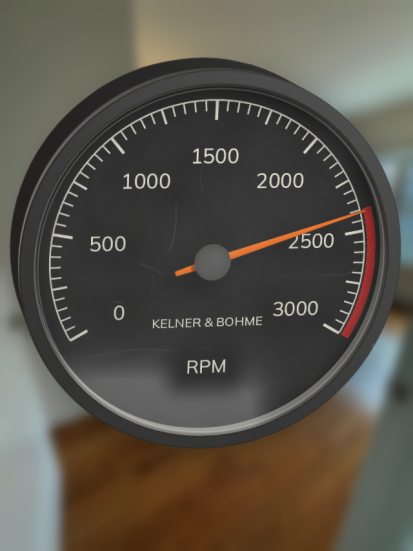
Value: 2400 (rpm)
